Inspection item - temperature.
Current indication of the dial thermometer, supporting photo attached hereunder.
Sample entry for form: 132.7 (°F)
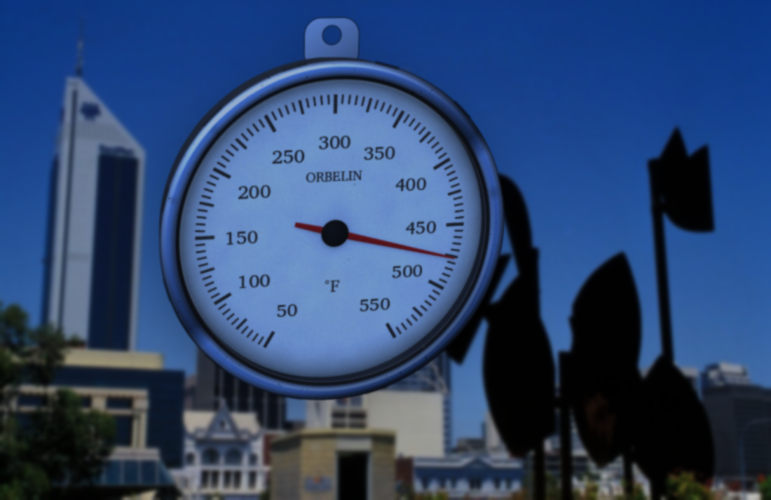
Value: 475 (°F)
